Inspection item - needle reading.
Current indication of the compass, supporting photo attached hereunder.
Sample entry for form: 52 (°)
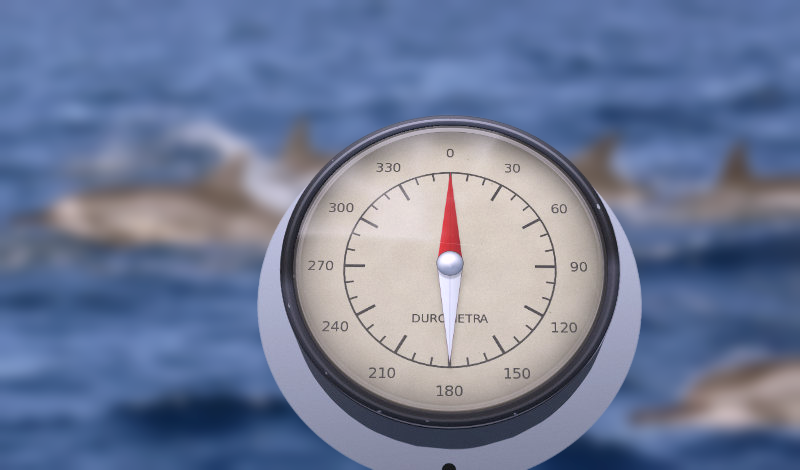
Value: 0 (°)
